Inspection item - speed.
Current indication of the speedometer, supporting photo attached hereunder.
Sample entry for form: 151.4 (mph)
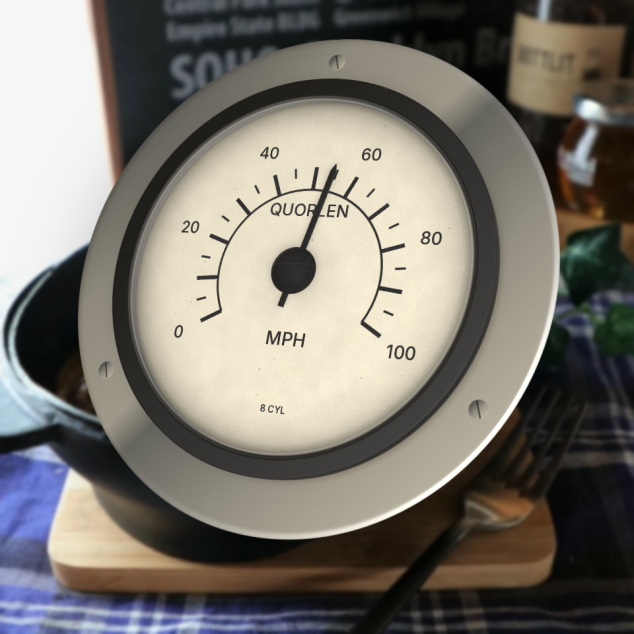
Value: 55 (mph)
